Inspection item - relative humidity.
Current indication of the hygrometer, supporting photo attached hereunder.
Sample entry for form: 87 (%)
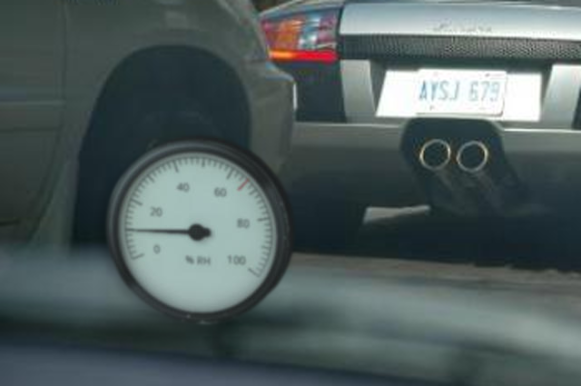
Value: 10 (%)
